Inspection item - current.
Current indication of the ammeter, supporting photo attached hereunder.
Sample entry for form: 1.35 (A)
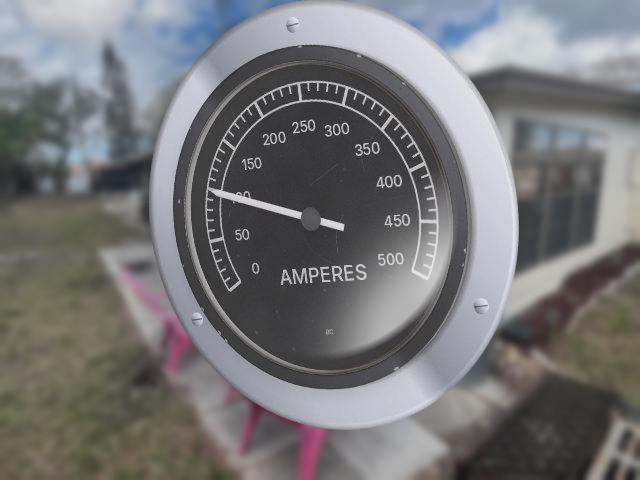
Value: 100 (A)
